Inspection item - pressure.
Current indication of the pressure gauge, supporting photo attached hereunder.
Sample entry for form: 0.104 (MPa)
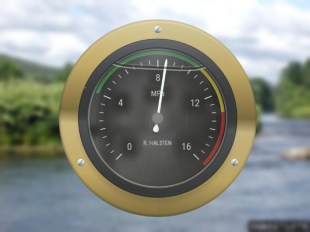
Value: 8.5 (MPa)
